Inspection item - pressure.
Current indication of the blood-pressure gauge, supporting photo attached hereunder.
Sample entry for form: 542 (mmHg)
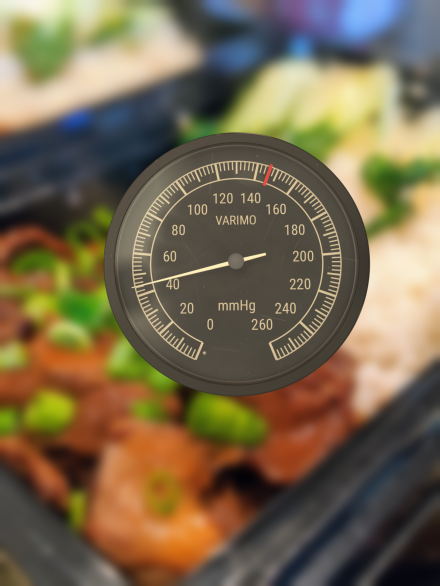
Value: 44 (mmHg)
